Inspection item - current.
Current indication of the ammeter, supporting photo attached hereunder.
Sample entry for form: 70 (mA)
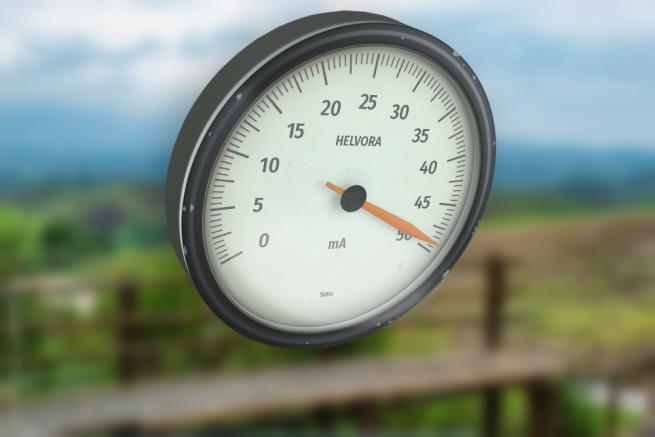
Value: 49 (mA)
